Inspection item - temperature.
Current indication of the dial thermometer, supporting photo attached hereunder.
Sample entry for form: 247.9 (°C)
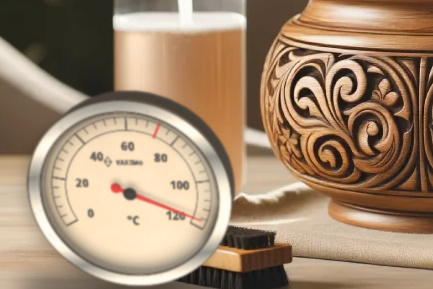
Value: 116 (°C)
